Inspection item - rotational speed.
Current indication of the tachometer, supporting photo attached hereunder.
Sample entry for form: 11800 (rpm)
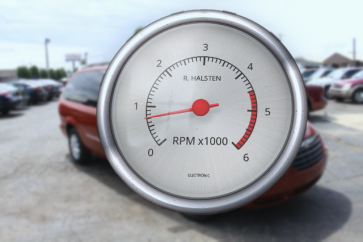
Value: 700 (rpm)
